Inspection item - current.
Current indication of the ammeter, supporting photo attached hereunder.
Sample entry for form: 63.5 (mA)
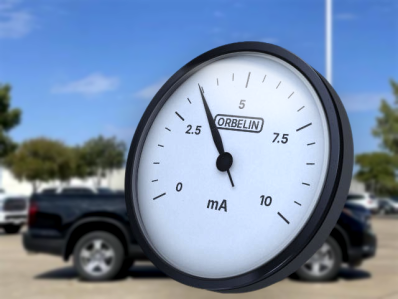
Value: 3.5 (mA)
